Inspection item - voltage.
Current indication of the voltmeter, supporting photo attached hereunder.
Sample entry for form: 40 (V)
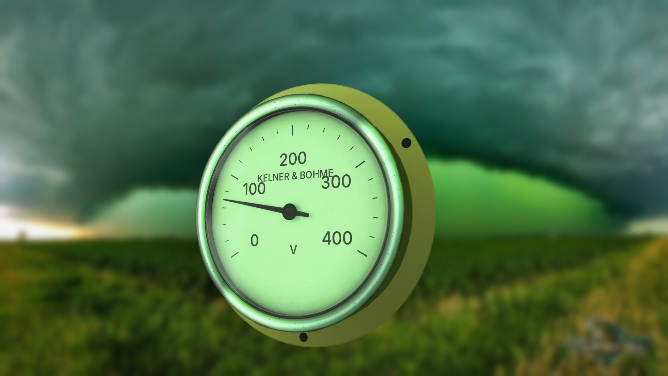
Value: 70 (V)
